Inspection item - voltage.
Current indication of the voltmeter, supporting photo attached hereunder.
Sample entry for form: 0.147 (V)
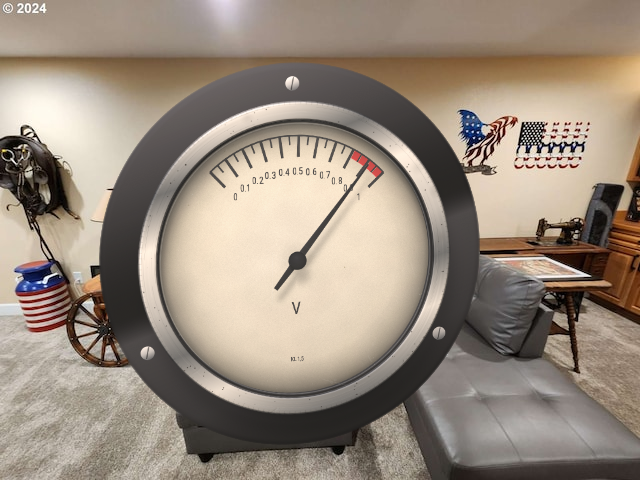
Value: 0.9 (V)
